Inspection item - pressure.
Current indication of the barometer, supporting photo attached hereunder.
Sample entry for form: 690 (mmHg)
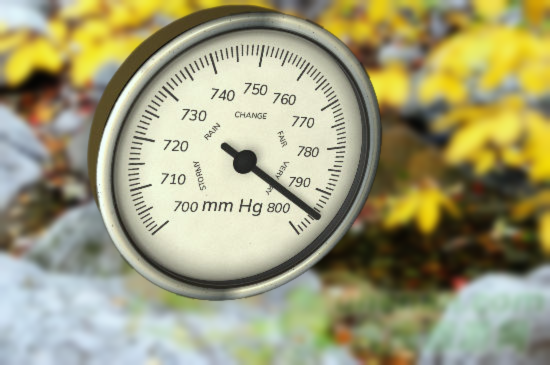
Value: 795 (mmHg)
